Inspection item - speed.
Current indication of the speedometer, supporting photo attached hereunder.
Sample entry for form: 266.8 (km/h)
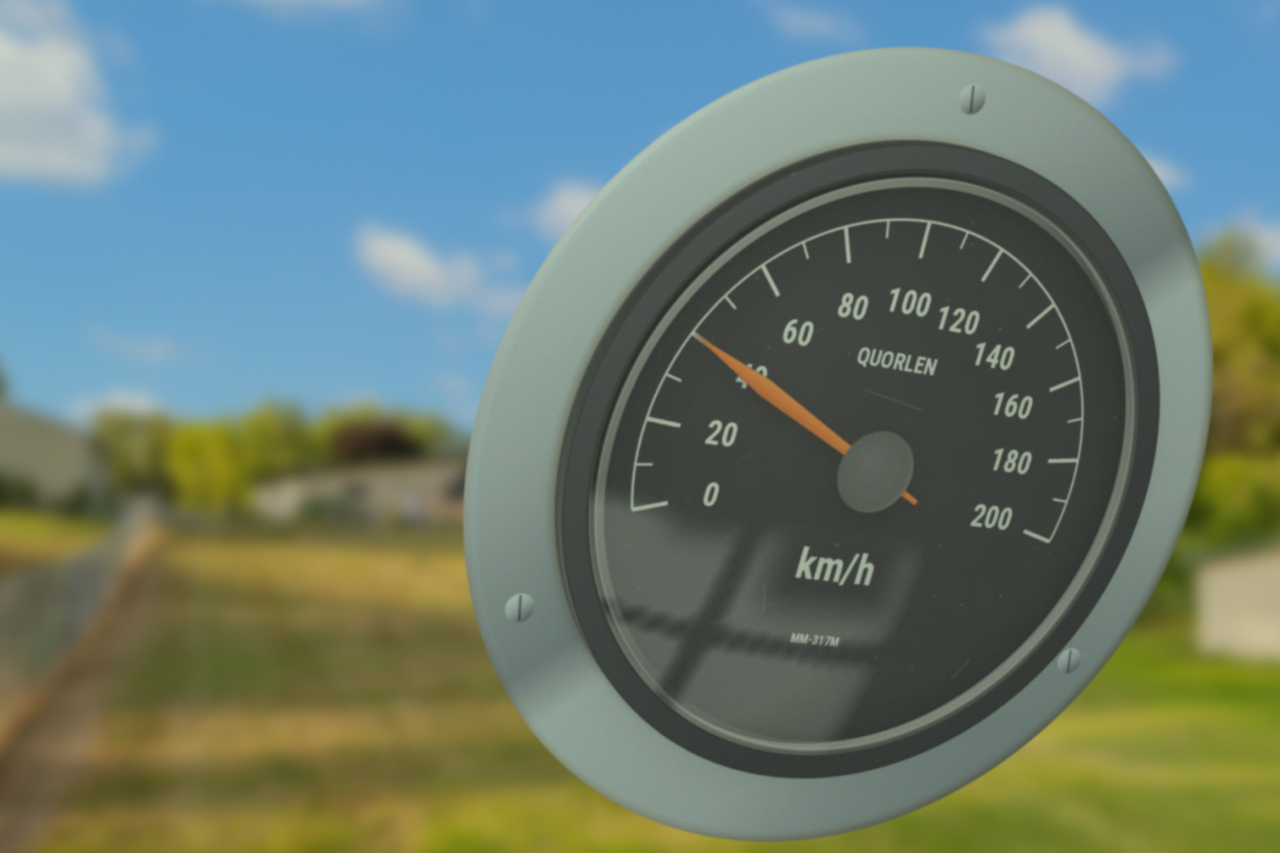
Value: 40 (km/h)
